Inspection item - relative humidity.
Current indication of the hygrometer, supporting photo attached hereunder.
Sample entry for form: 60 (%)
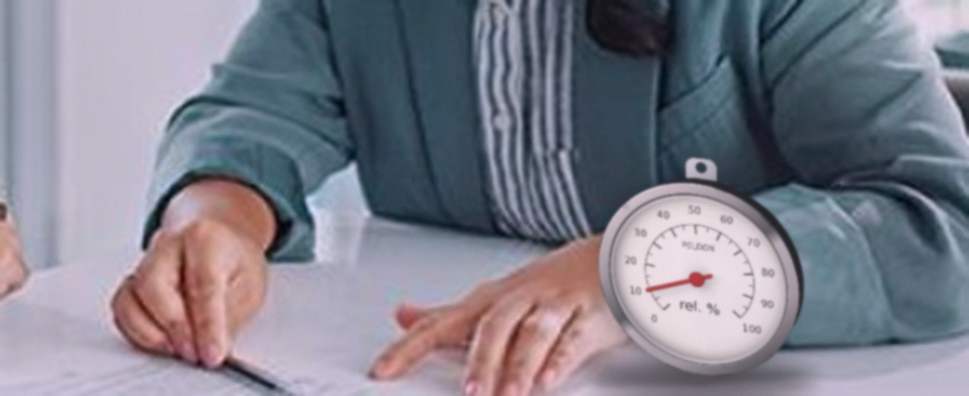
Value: 10 (%)
